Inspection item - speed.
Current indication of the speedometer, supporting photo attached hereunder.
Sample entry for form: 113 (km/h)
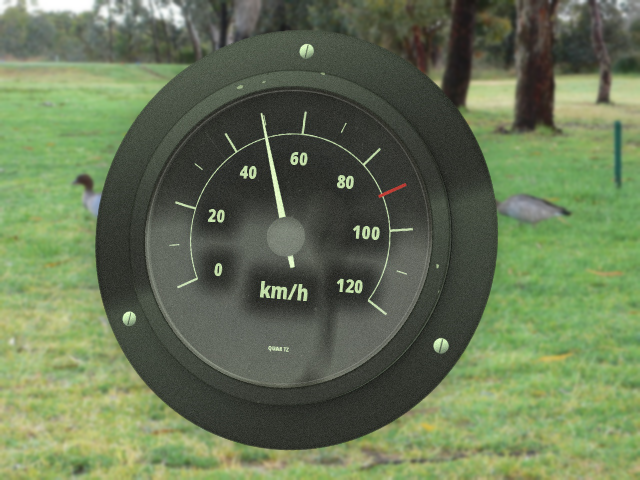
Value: 50 (km/h)
